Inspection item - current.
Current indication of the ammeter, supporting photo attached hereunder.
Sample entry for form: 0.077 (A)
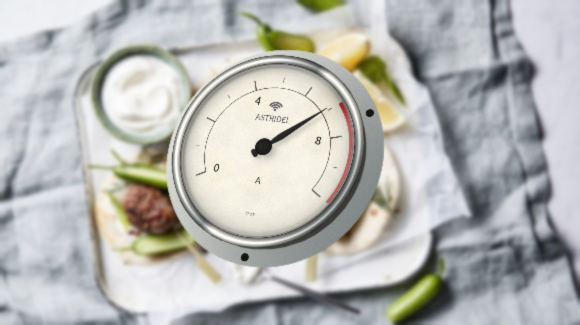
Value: 7 (A)
